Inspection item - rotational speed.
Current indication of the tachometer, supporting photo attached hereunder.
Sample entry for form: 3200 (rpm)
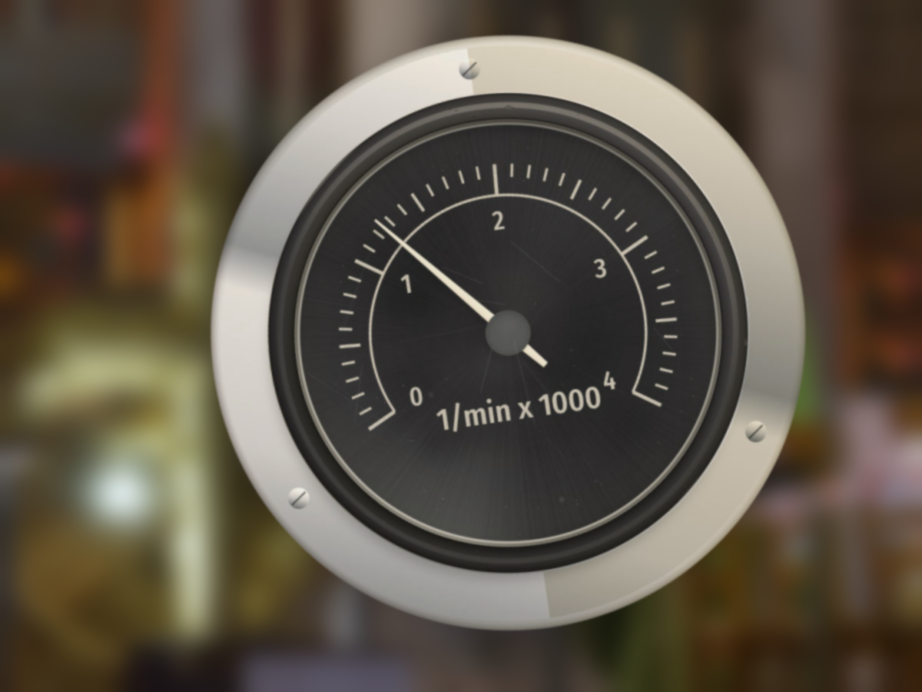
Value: 1250 (rpm)
